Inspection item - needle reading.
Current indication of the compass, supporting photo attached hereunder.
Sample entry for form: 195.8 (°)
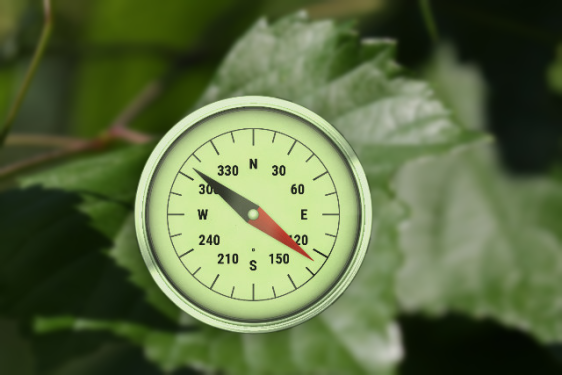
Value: 127.5 (°)
